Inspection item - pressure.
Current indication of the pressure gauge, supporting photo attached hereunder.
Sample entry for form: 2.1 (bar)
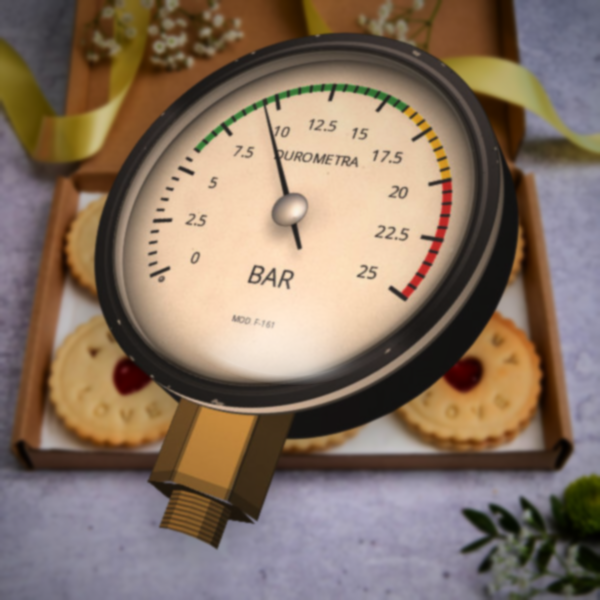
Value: 9.5 (bar)
